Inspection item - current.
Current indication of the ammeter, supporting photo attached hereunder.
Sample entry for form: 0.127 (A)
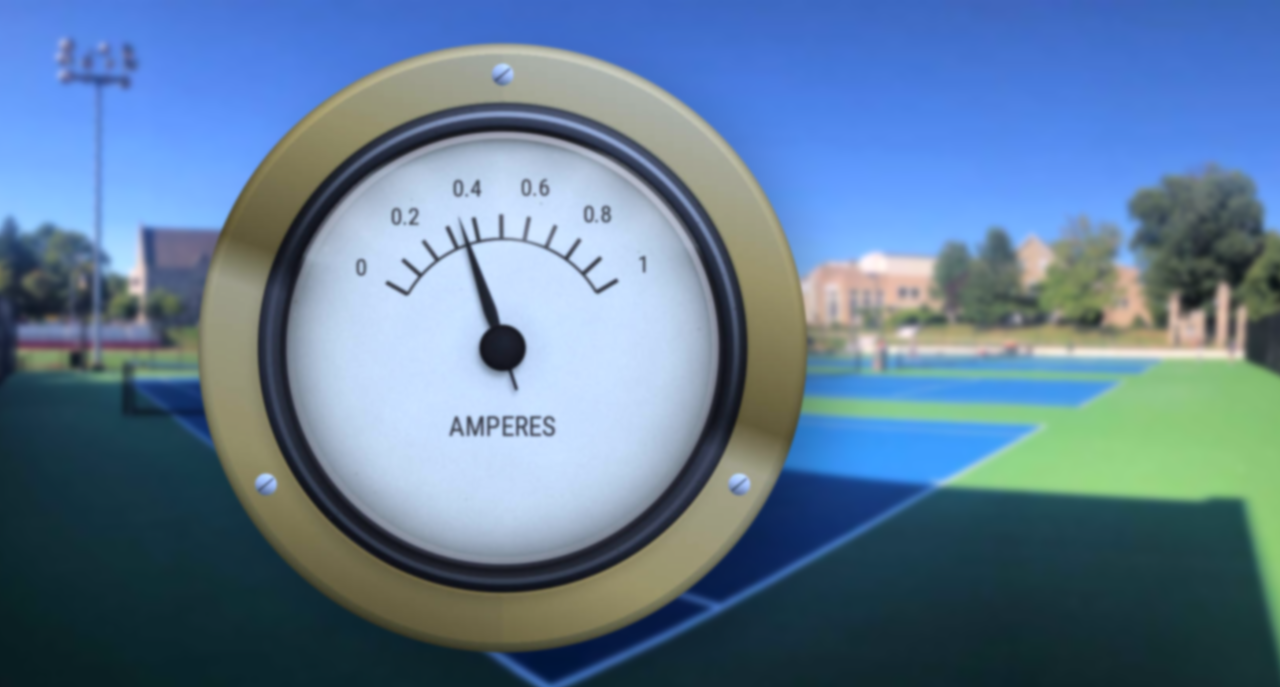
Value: 0.35 (A)
